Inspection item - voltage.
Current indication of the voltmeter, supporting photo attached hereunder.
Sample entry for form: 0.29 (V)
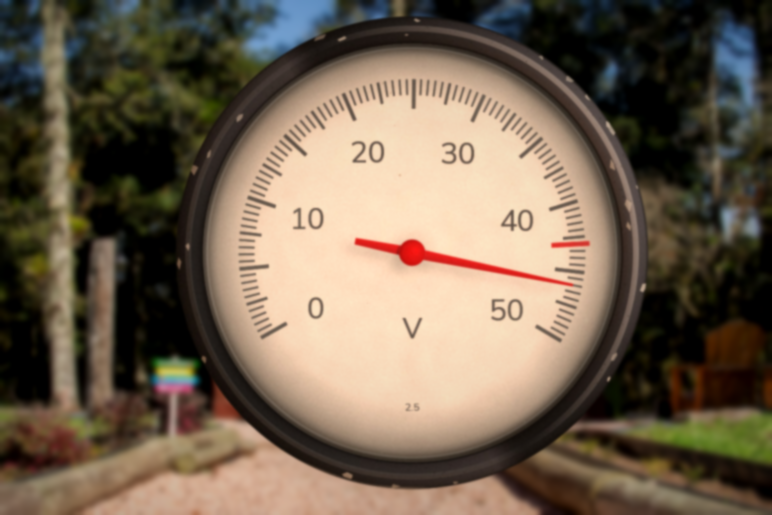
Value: 46 (V)
